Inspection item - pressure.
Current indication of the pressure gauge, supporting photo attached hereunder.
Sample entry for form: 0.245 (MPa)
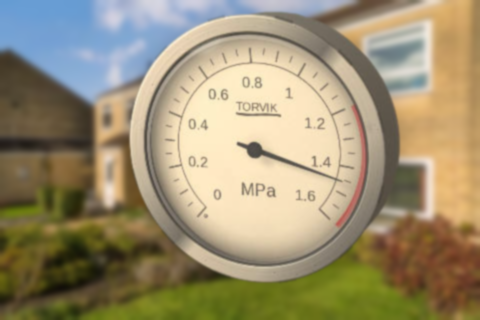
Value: 1.45 (MPa)
